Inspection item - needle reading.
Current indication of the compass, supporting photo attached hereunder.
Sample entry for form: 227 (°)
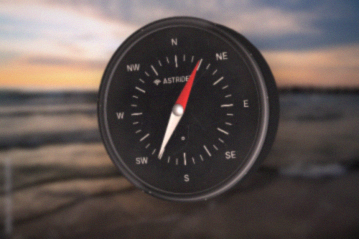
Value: 30 (°)
